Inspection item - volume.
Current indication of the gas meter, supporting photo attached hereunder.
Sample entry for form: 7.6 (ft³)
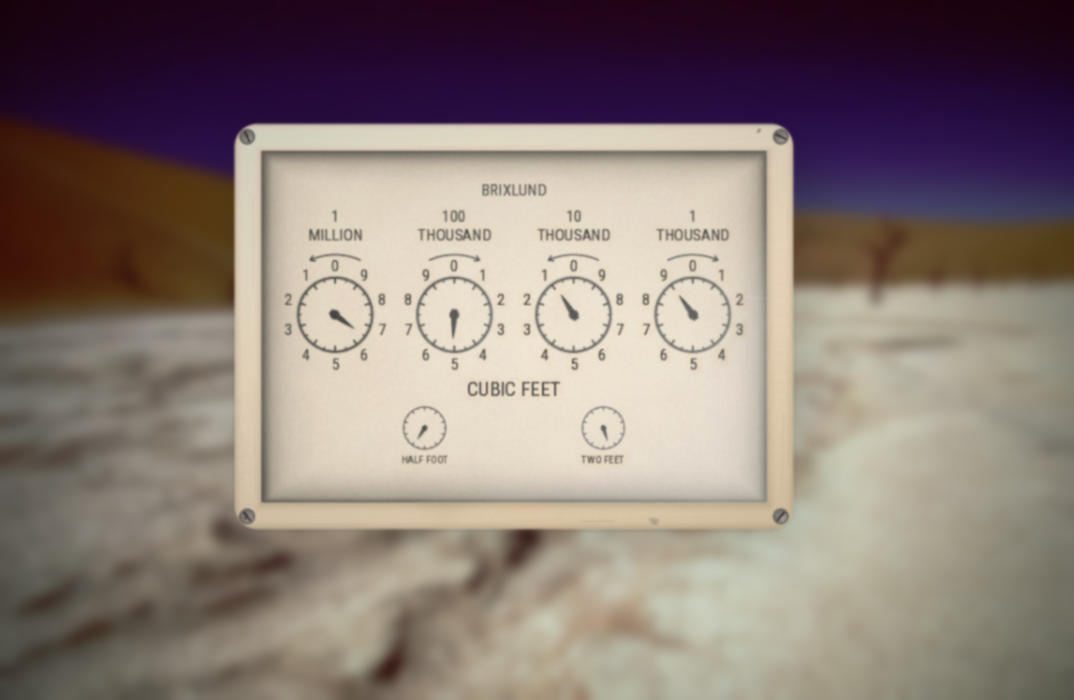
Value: 650900 (ft³)
